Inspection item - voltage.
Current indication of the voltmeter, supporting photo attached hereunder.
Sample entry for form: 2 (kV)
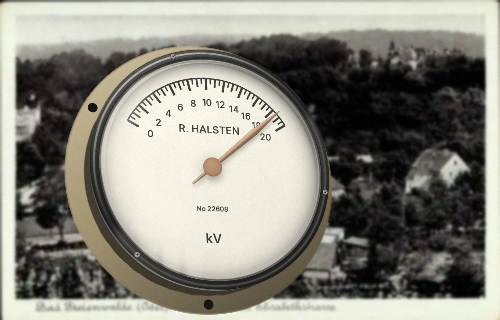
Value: 18.5 (kV)
